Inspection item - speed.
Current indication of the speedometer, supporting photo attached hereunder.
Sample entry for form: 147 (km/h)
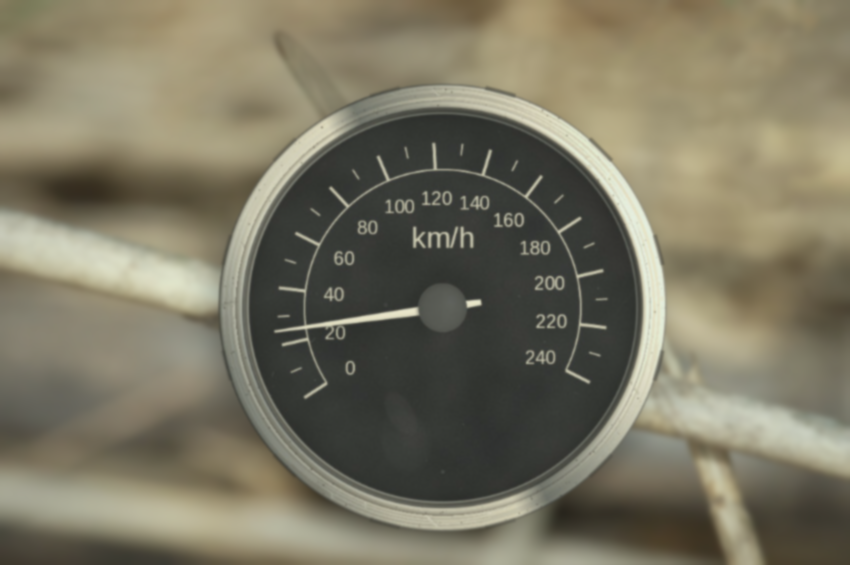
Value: 25 (km/h)
